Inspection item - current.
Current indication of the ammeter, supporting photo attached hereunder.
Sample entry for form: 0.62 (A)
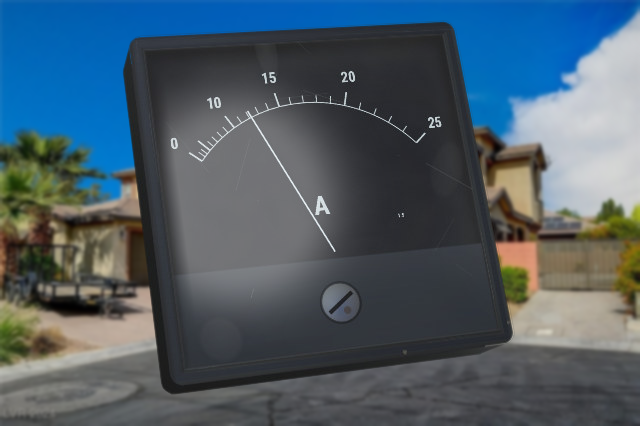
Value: 12 (A)
